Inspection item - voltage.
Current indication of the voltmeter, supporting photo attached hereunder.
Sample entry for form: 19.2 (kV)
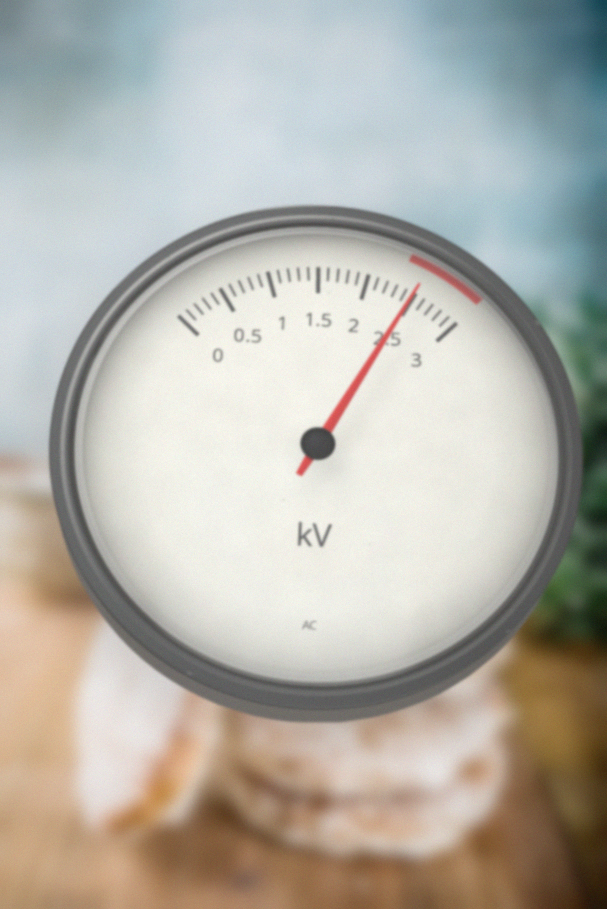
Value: 2.5 (kV)
